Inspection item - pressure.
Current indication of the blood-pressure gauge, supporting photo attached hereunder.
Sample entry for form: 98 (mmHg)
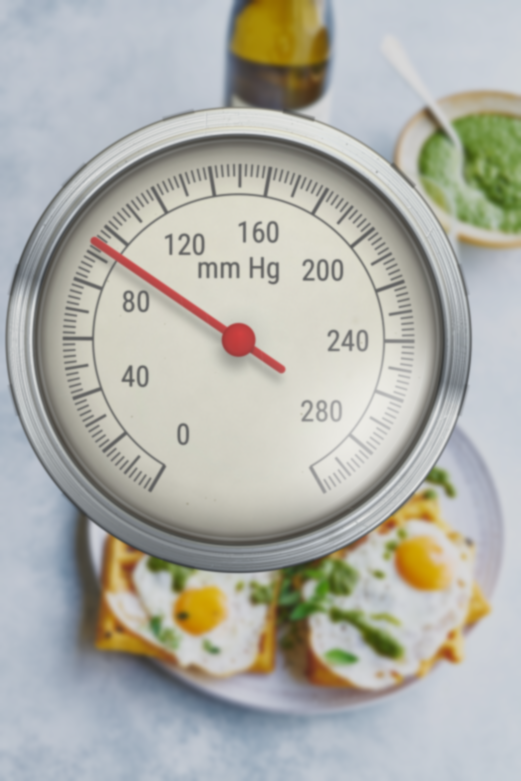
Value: 94 (mmHg)
